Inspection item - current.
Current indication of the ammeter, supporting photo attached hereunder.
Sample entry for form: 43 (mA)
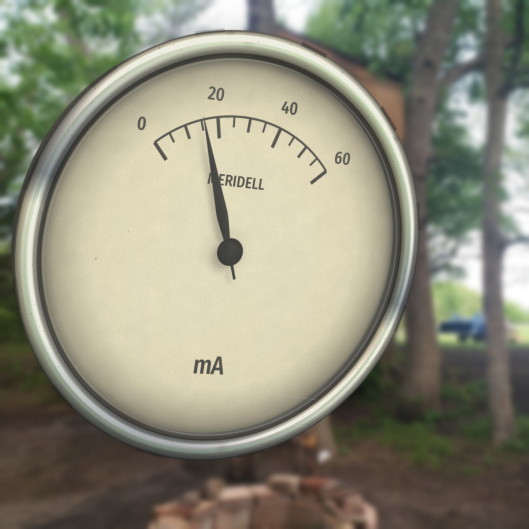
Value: 15 (mA)
